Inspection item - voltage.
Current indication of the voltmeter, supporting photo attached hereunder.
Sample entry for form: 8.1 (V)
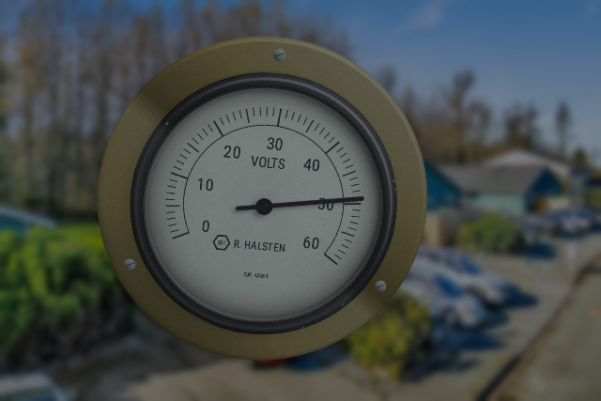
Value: 49 (V)
